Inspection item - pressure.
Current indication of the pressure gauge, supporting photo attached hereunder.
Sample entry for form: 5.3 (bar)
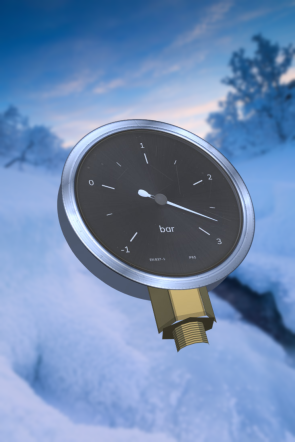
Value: 2.75 (bar)
